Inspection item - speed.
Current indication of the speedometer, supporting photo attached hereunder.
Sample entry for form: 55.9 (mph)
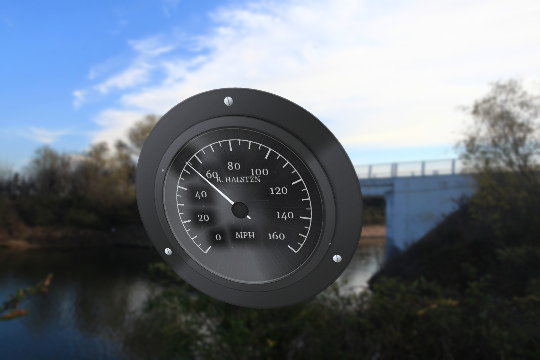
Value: 55 (mph)
